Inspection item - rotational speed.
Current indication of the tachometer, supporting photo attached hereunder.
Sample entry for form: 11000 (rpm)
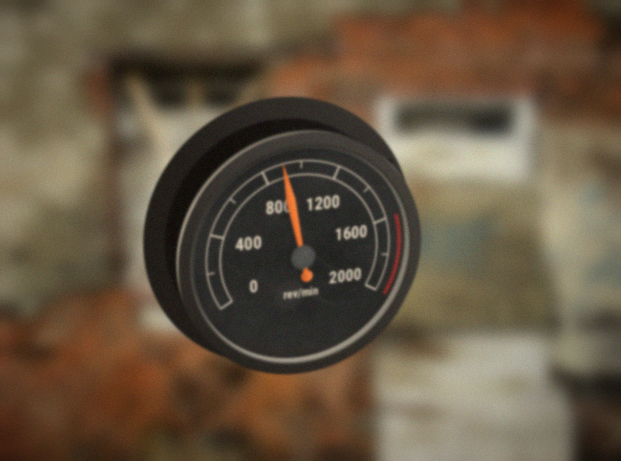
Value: 900 (rpm)
